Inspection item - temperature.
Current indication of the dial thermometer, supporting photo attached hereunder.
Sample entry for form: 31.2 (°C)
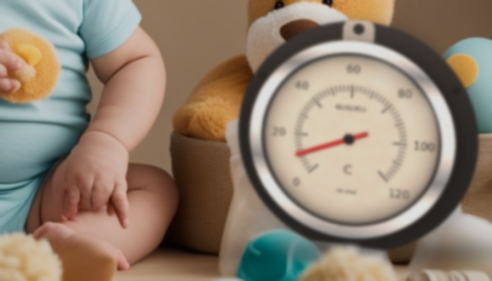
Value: 10 (°C)
